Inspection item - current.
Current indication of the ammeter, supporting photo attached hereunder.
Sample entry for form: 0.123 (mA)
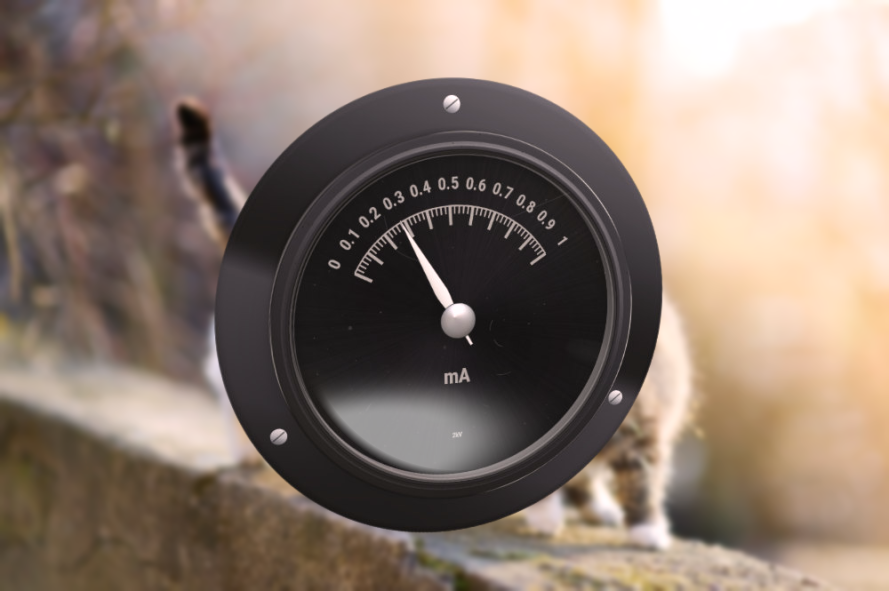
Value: 0.28 (mA)
